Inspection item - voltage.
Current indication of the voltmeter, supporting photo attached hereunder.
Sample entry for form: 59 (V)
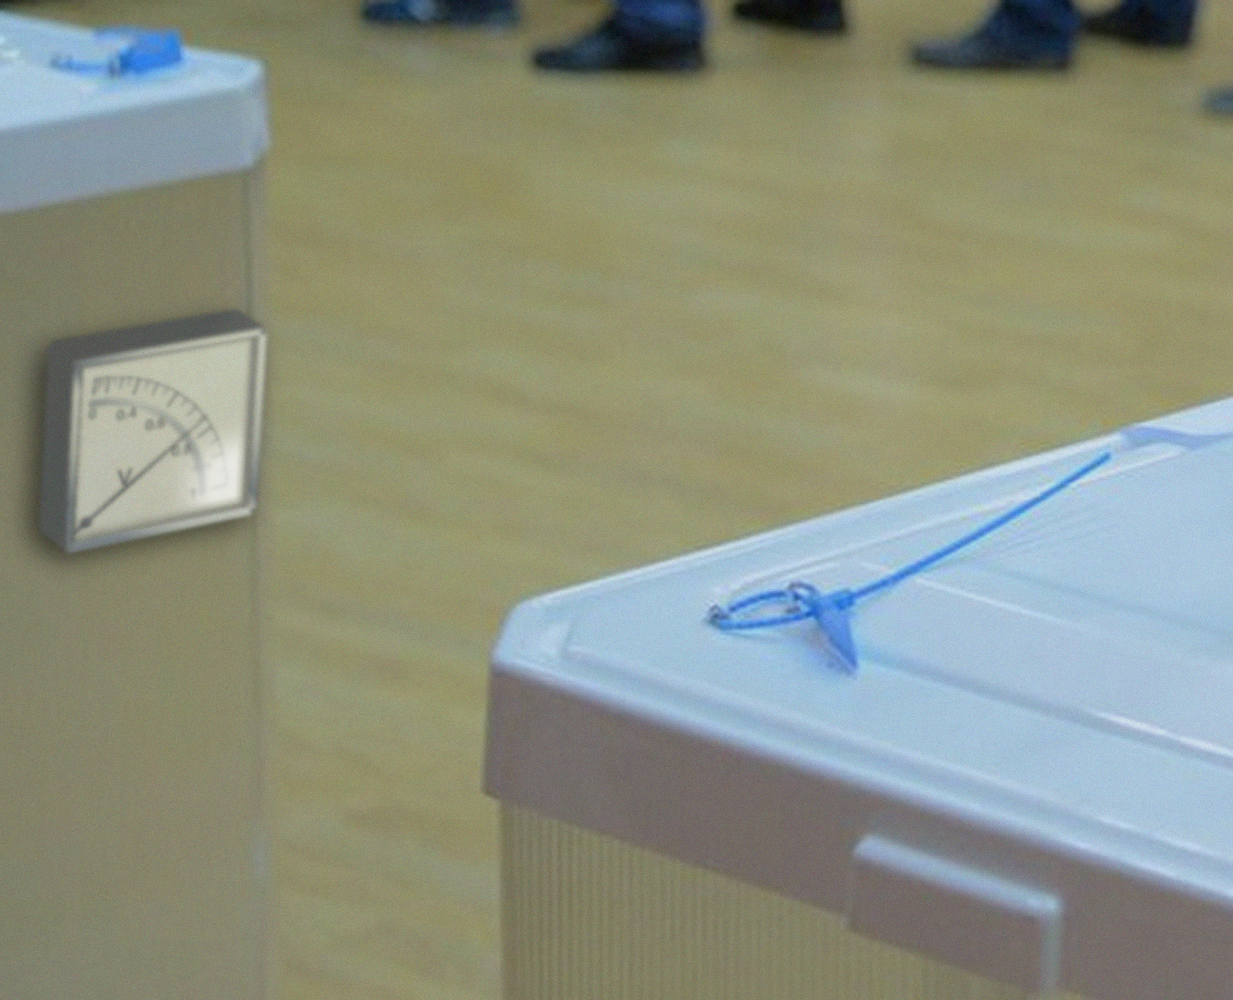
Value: 0.75 (V)
